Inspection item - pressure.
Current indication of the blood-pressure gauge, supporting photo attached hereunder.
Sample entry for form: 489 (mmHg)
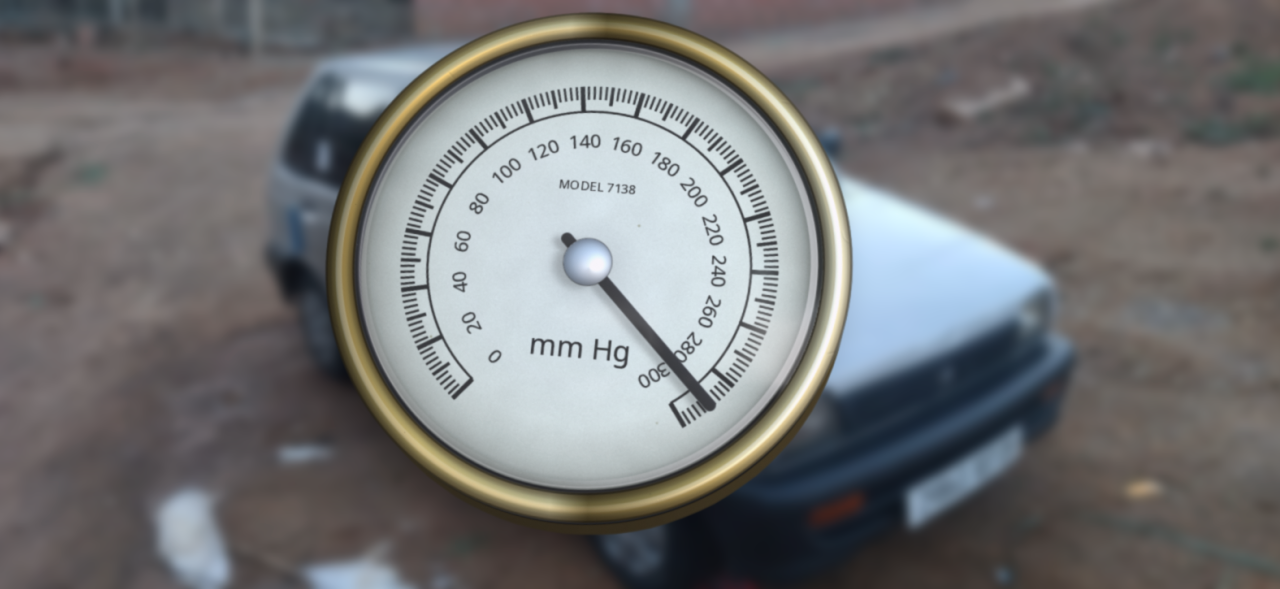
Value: 290 (mmHg)
